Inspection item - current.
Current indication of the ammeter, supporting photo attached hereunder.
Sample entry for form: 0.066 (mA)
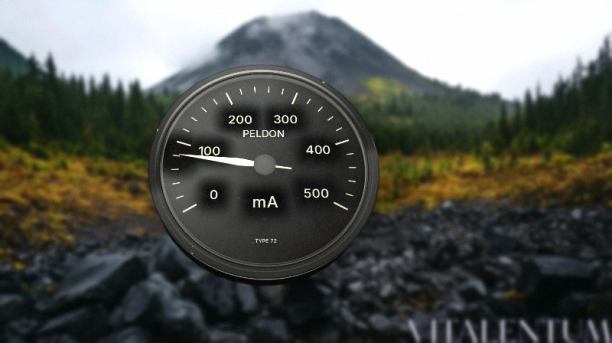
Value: 80 (mA)
